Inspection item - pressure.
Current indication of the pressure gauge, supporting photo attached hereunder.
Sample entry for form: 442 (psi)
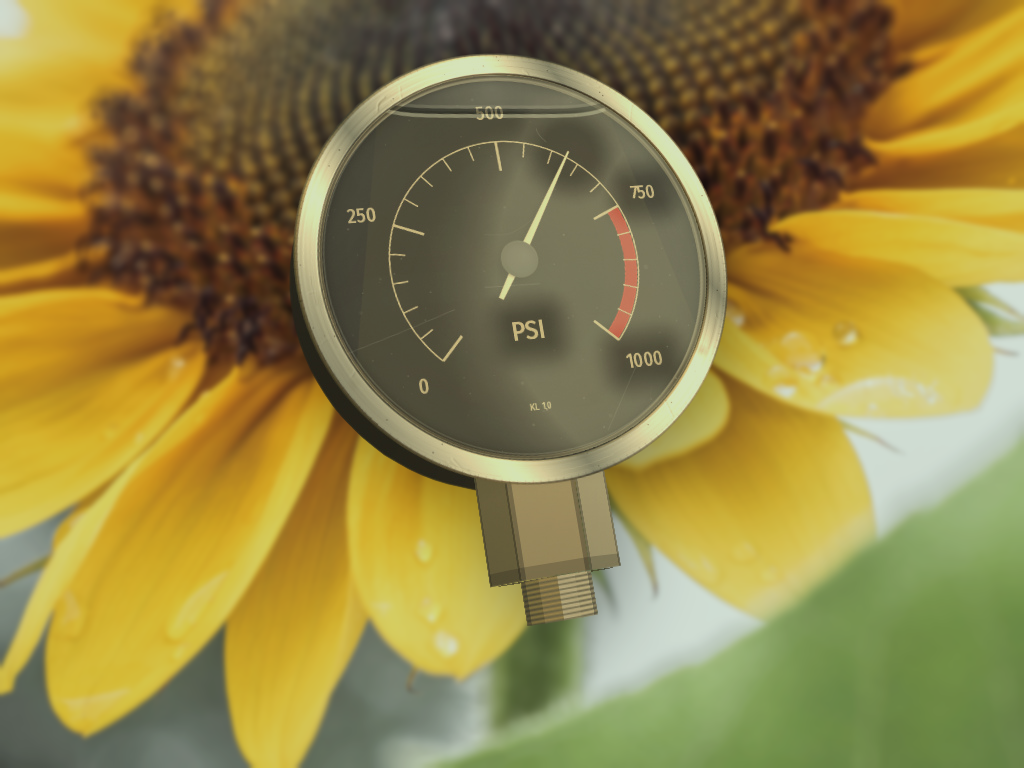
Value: 625 (psi)
